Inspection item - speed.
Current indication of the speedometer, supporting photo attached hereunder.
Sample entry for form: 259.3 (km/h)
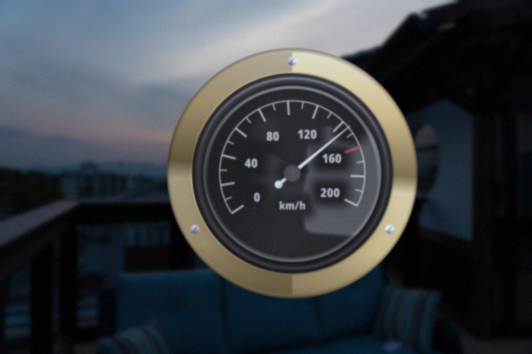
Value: 145 (km/h)
